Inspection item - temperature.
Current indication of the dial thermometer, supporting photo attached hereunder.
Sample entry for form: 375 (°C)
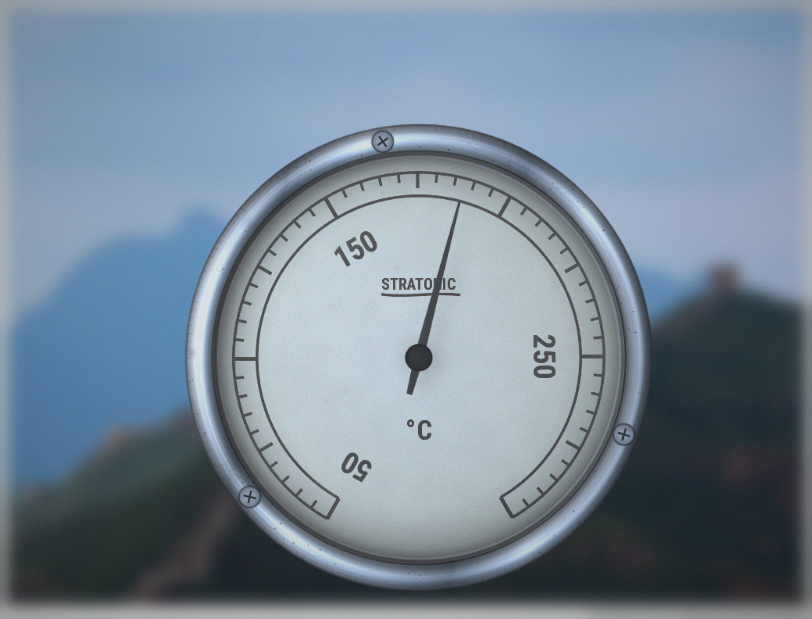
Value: 187.5 (°C)
